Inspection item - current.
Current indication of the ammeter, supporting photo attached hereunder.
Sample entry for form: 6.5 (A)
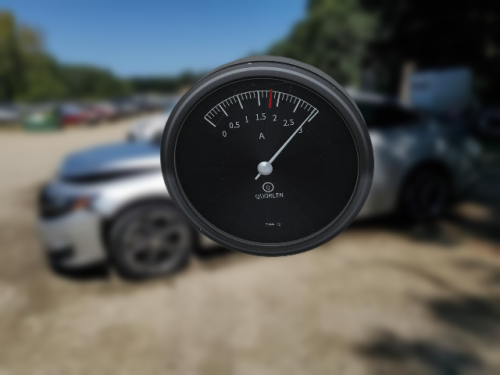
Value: 2.9 (A)
